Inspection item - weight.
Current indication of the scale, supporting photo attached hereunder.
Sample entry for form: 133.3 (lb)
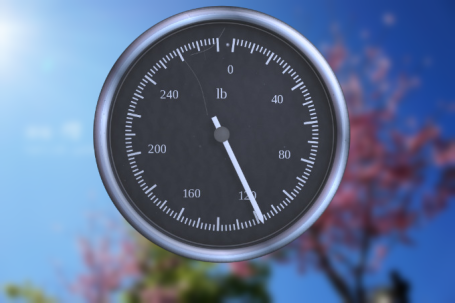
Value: 118 (lb)
